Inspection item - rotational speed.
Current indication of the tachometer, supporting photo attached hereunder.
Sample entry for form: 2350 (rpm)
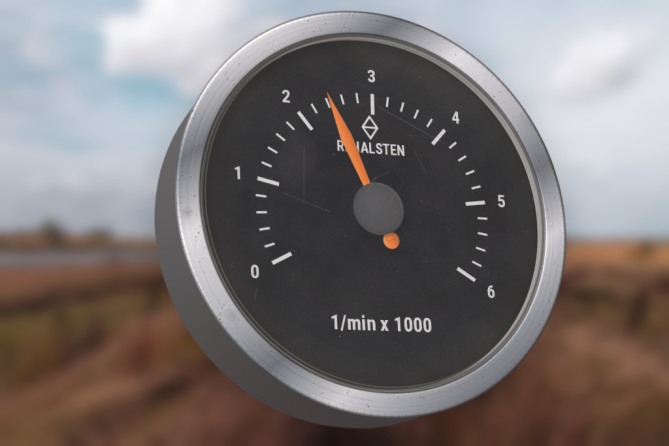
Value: 2400 (rpm)
